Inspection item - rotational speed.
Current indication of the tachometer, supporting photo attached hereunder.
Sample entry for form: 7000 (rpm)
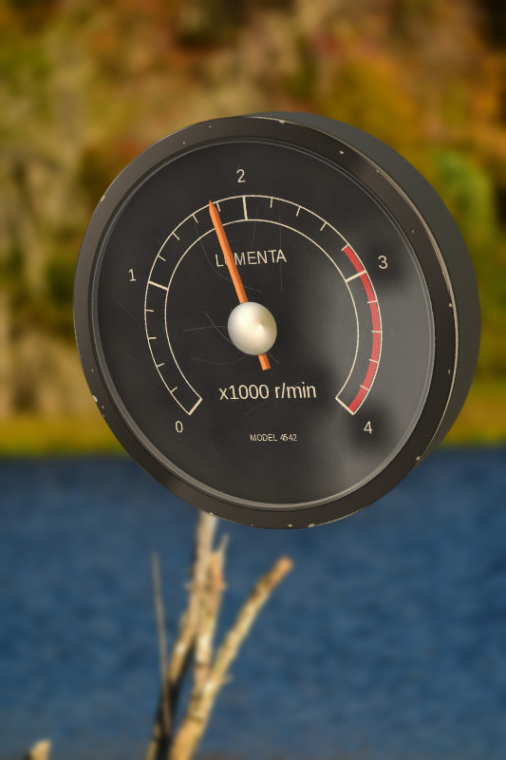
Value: 1800 (rpm)
